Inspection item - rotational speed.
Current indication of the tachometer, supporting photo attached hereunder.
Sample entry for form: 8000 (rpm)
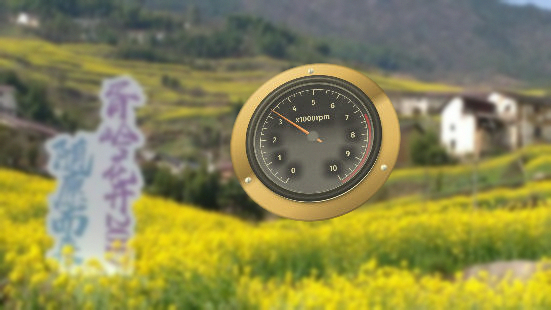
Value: 3250 (rpm)
